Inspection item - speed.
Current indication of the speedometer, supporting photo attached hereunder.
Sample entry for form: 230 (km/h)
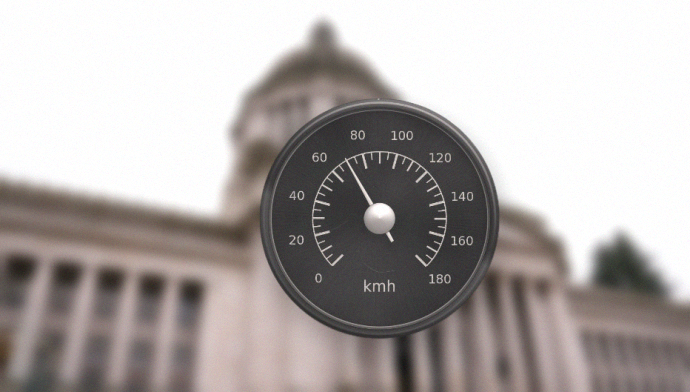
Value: 70 (km/h)
